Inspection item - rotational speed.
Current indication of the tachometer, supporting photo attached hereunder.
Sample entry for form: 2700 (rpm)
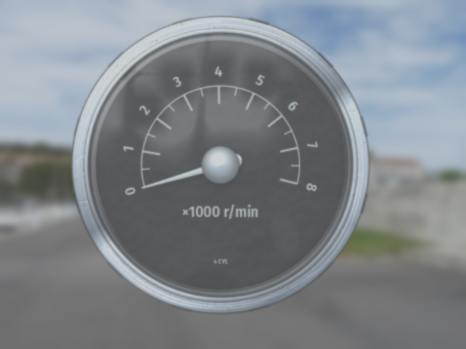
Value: 0 (rpm)
